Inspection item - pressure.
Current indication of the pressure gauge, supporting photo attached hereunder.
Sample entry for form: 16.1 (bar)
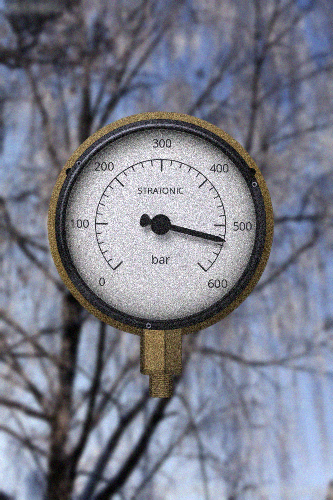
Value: 530 (bar)
